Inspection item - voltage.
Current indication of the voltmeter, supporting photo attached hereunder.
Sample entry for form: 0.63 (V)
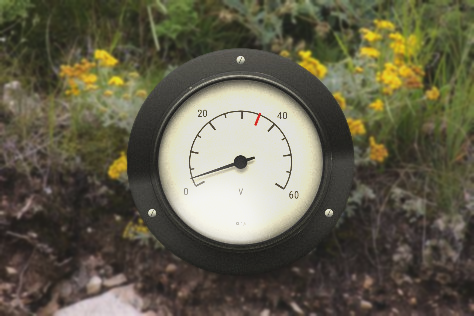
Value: 2.5 (V)
